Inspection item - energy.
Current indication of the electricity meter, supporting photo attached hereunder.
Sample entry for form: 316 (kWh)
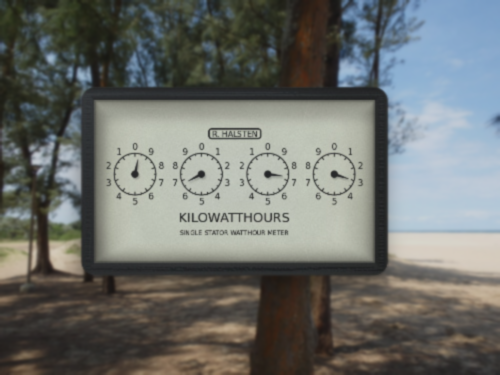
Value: 9673 (kWh)
